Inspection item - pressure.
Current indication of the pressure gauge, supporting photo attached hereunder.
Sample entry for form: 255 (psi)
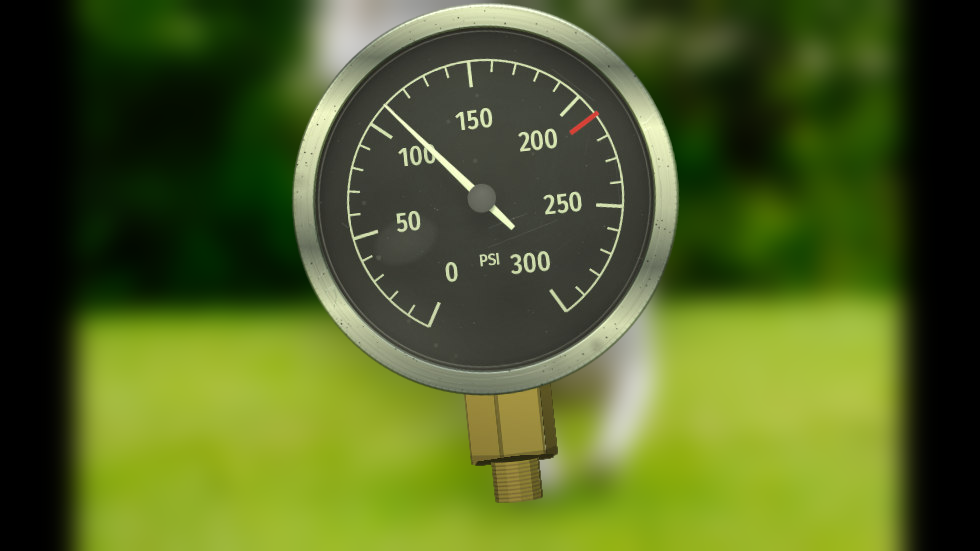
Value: 110 (psi)
